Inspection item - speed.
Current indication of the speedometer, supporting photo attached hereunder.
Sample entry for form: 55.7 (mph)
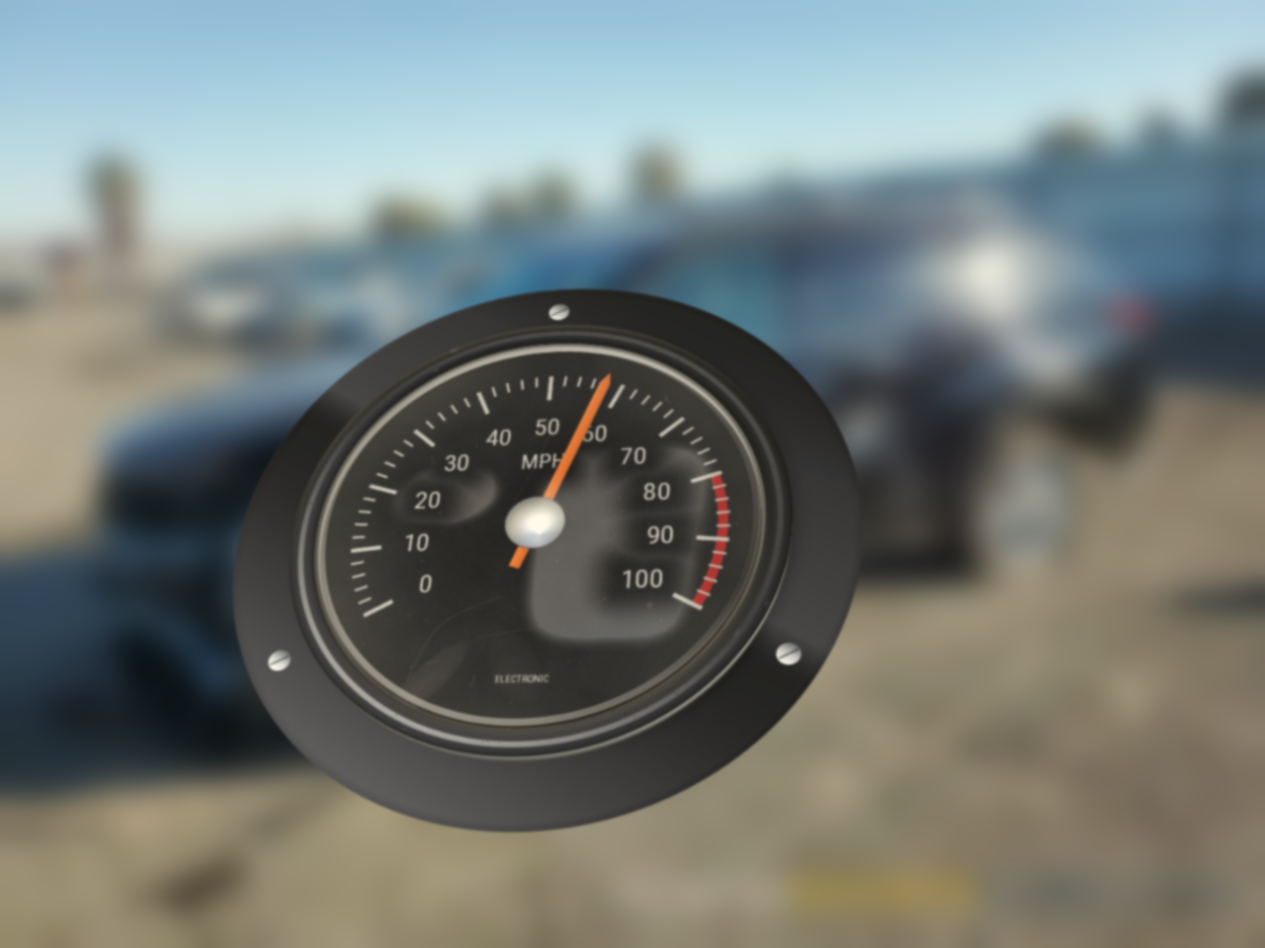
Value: 58 (mph)
